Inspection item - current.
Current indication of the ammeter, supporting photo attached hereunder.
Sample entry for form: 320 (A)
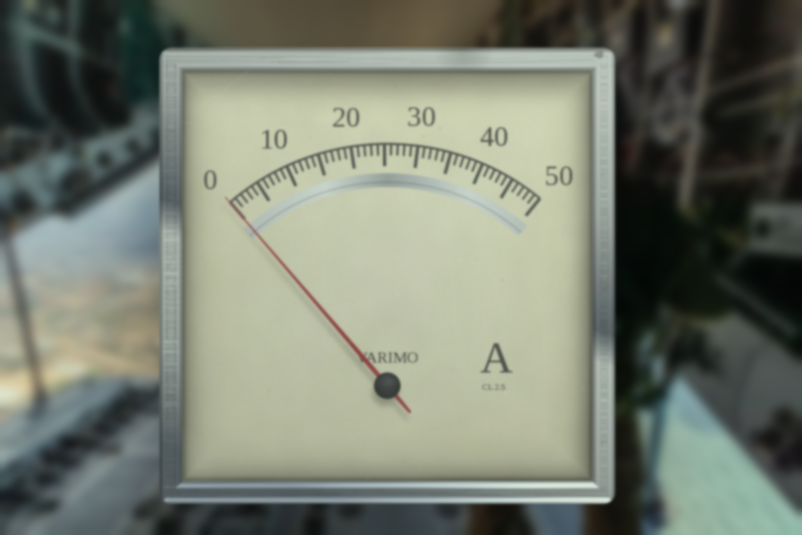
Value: 0 (A)
